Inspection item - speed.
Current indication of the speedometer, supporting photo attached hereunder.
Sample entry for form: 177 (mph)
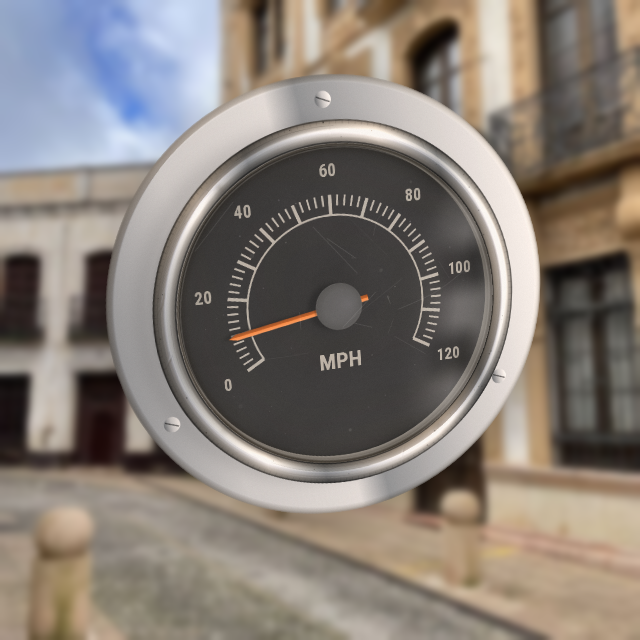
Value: 10 (mph)
